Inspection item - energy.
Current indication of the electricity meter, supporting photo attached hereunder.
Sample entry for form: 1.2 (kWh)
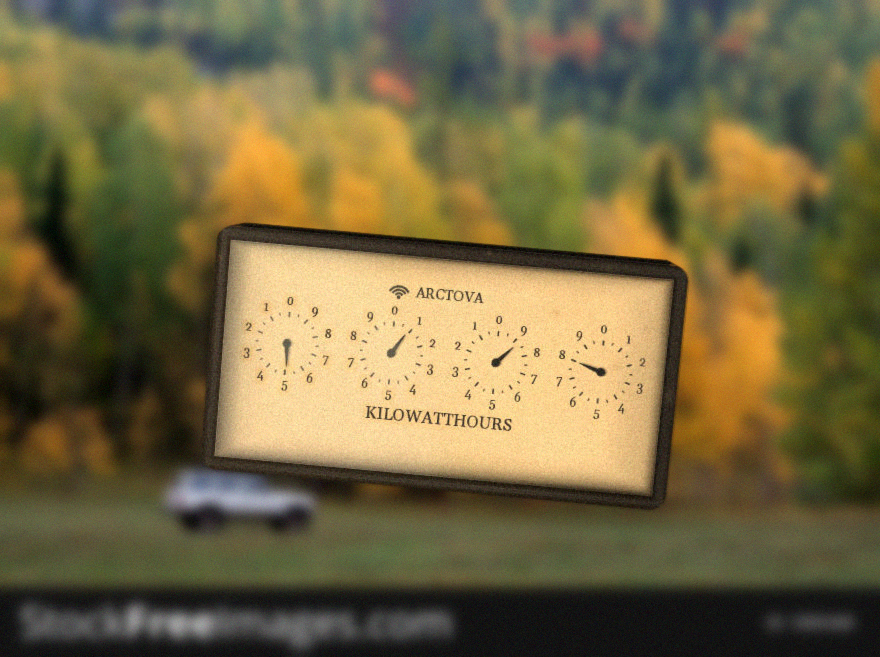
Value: 5088 (kWh)
